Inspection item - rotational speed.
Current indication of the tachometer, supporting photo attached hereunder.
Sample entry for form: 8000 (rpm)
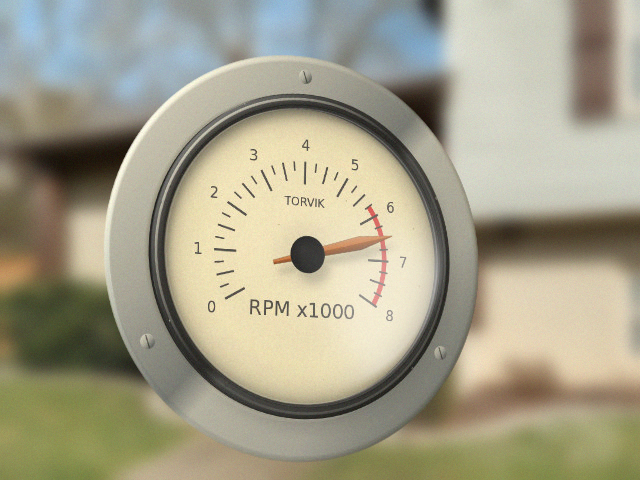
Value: 6500 (rpm)
